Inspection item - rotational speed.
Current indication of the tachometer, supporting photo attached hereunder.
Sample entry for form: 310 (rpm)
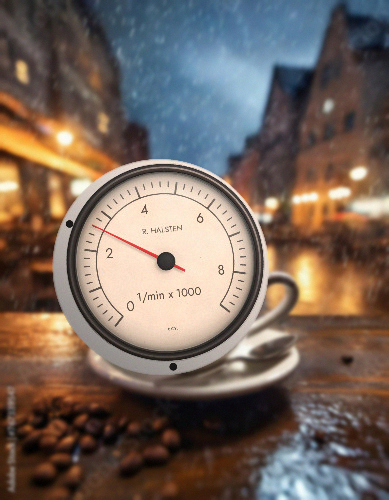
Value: 2600 (rpm)
